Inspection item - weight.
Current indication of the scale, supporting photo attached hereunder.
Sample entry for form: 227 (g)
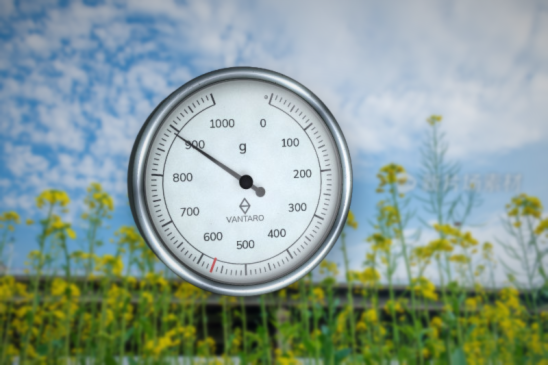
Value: 890 (g)
